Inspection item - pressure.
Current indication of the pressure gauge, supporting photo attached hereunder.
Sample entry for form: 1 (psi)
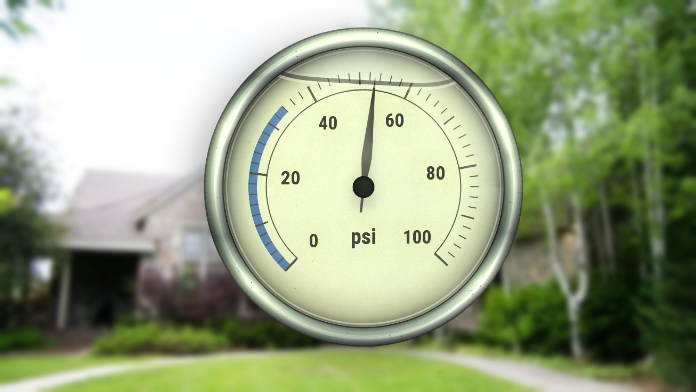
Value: 53 (psi)
